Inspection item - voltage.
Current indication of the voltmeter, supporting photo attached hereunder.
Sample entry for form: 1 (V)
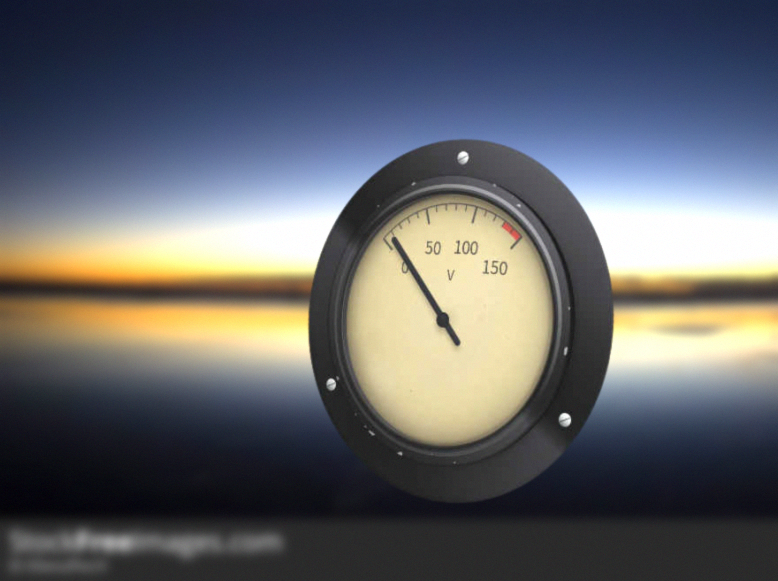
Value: 10 (V)
